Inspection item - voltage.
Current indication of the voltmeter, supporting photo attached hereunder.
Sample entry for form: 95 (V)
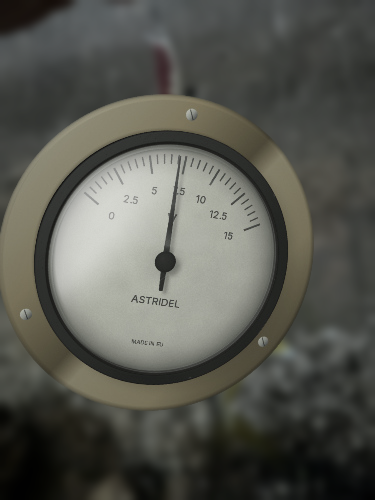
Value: 7 (V)
